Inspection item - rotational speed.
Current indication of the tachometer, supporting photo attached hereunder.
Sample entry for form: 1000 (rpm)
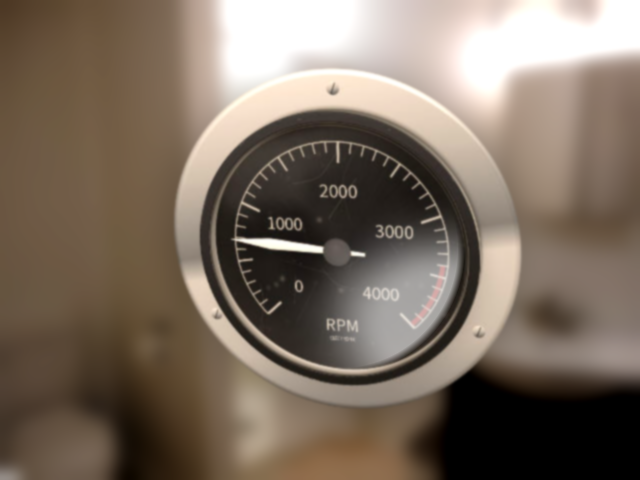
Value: 700 (rpm)
